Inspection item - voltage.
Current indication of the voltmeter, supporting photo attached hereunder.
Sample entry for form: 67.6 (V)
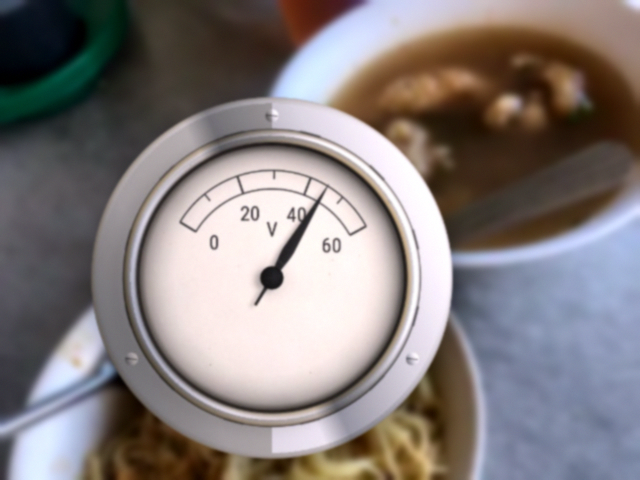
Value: 45 (V)
